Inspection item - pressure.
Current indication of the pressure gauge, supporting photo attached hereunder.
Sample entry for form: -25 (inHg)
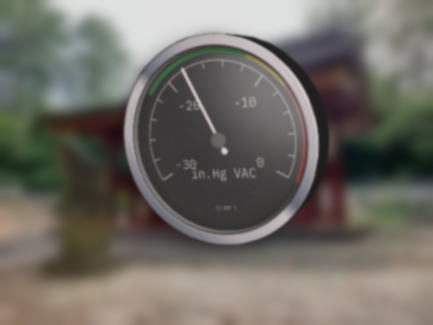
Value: -18 (inHg)
